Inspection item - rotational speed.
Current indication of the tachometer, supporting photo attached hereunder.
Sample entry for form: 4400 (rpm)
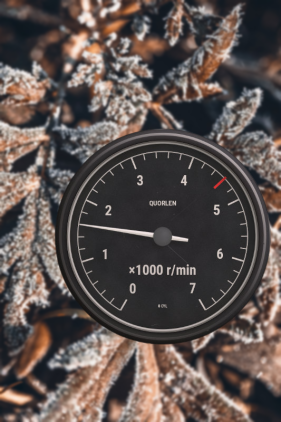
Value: 1600 (rpm)
